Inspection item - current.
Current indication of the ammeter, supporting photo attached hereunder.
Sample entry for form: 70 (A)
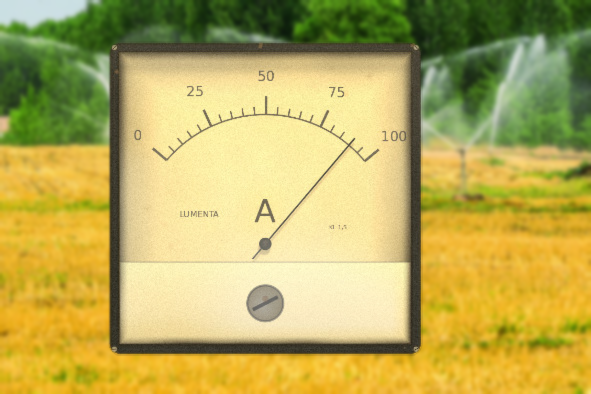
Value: 90 (A)
